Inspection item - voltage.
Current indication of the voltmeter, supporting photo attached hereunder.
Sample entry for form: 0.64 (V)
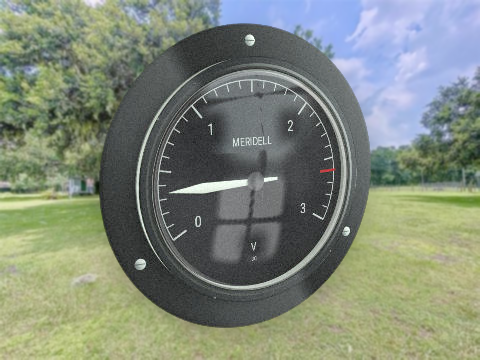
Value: 0.35 (V)
